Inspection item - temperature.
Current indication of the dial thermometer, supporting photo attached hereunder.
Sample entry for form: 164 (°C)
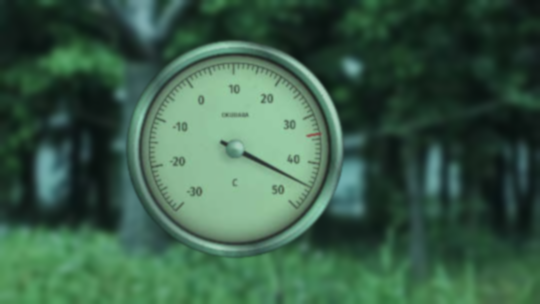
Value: 45 (°C)
